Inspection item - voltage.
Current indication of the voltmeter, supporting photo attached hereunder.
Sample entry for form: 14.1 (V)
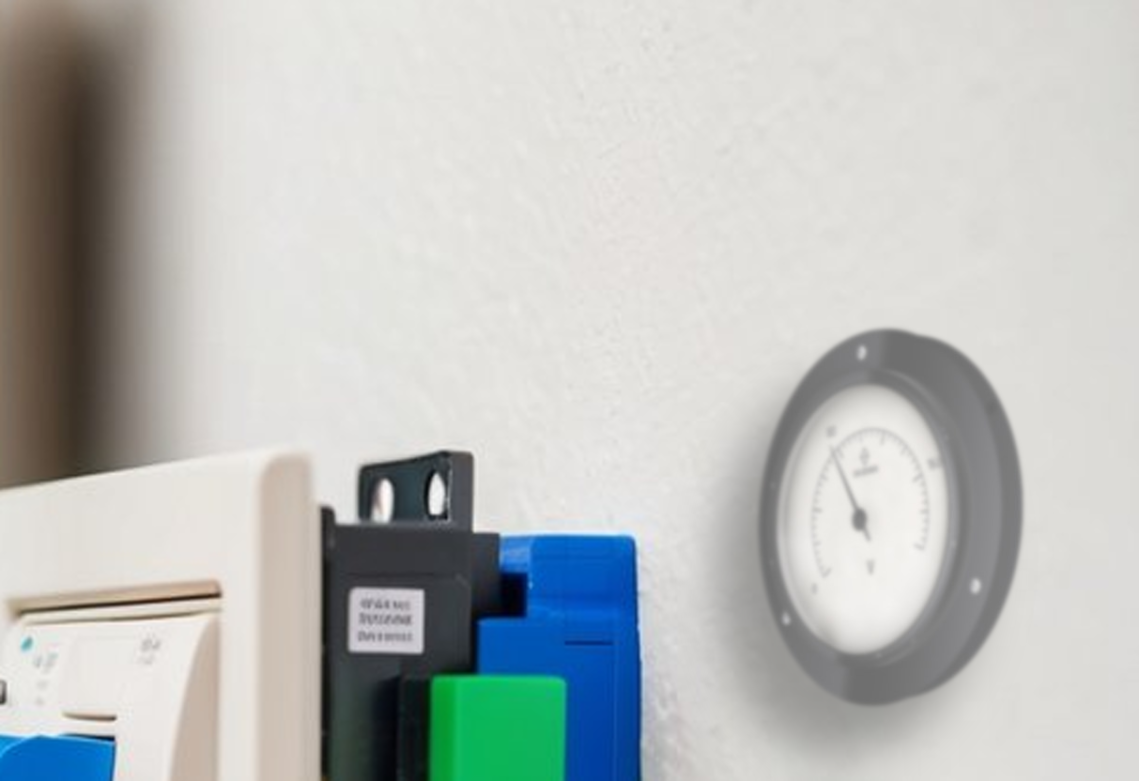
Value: 80 (V)
